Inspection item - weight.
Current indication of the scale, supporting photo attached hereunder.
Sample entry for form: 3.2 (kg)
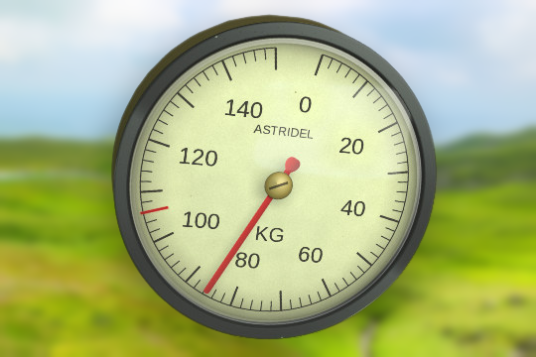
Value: 86 (kg)
